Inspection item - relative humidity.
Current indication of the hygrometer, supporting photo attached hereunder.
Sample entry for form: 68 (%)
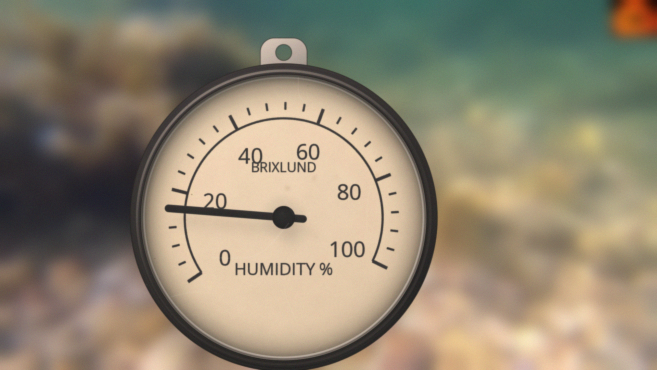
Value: 16 (%)
